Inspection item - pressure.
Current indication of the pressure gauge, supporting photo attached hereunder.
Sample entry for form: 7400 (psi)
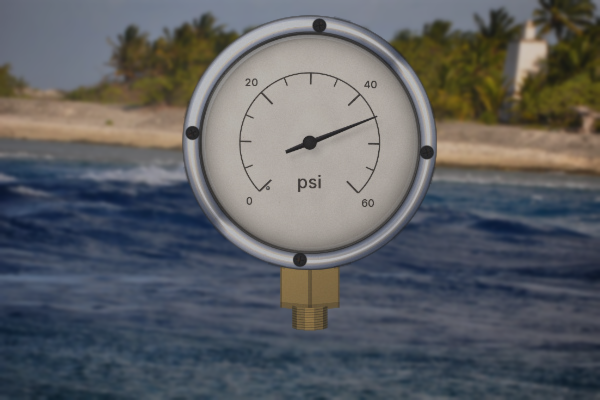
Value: 45 (psi)
